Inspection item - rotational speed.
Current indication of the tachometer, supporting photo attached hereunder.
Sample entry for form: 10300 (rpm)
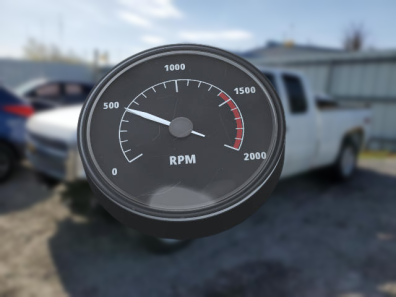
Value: 500 (rpm)
